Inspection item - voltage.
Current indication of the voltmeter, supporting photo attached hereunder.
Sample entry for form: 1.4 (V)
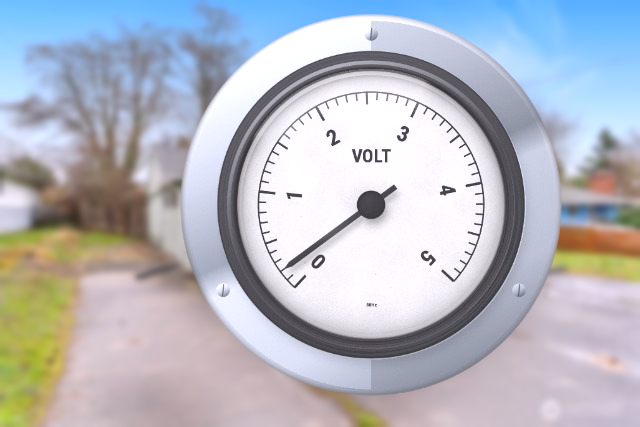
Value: 0.2 (V)
